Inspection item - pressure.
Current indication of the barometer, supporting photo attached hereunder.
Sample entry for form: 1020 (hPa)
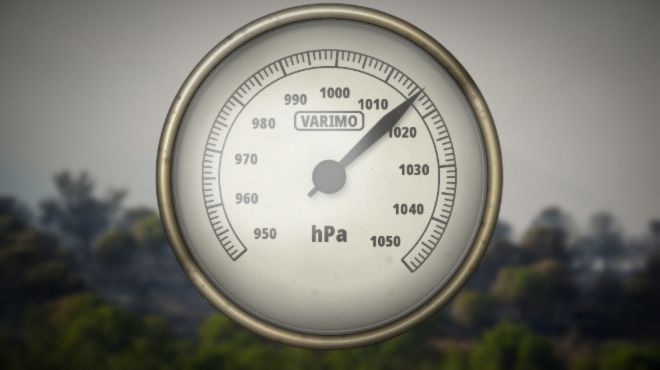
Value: 1016 (hPa)
